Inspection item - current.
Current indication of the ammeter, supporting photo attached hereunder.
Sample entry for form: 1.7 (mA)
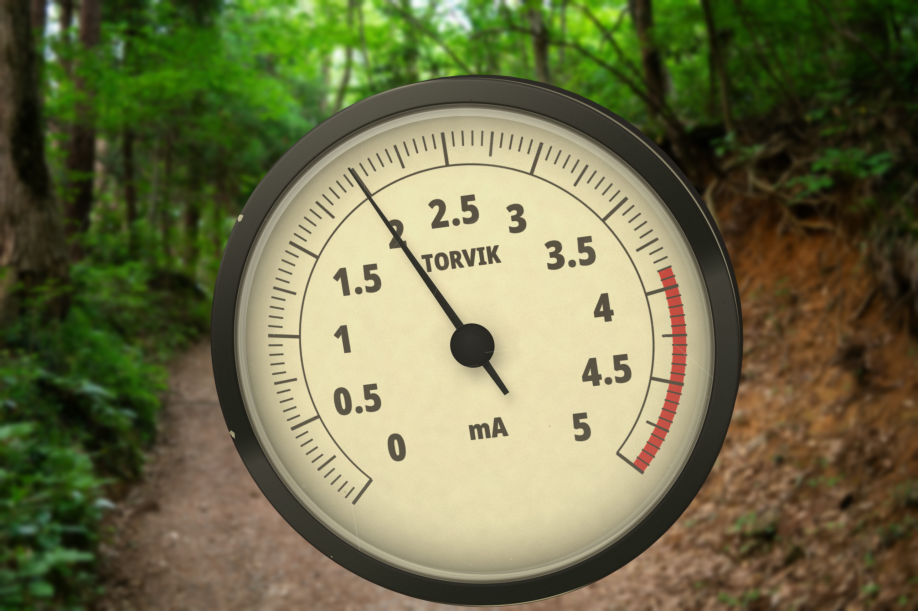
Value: 2 (mA)
